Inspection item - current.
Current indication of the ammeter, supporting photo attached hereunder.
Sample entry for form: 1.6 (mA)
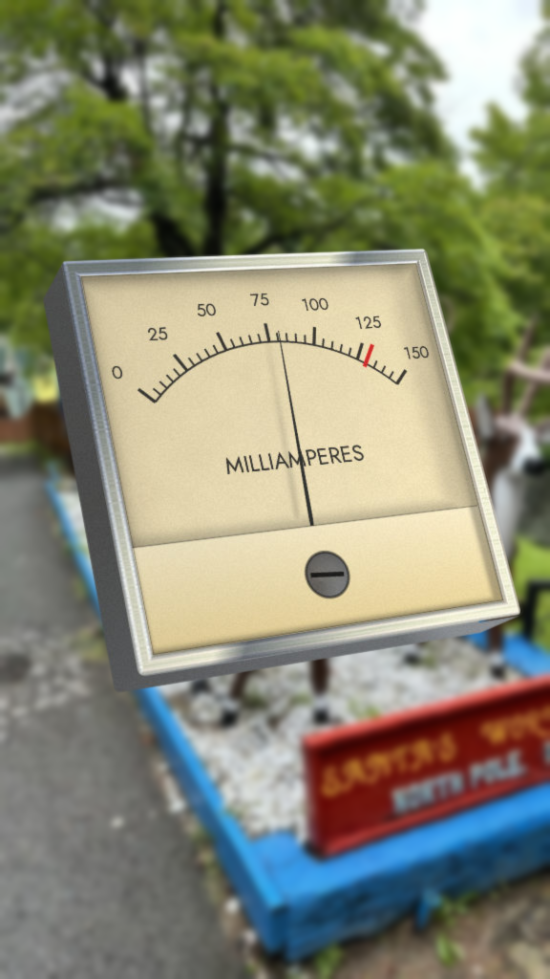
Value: 80 (mA)
